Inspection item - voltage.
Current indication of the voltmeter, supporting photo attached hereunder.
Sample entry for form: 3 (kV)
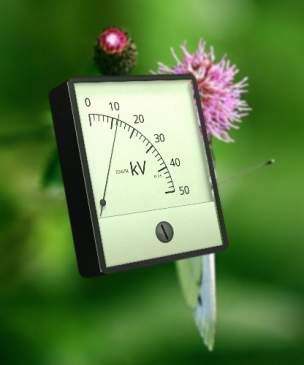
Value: 12 (kV)
